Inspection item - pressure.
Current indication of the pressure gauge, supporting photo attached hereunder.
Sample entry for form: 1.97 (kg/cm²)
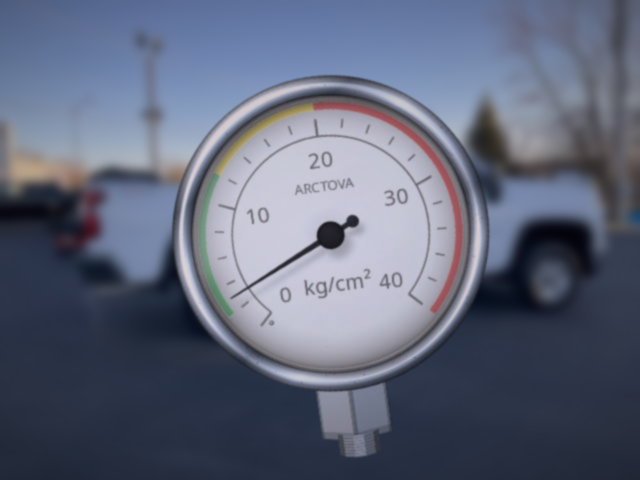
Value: 3 (kg/cm²)
